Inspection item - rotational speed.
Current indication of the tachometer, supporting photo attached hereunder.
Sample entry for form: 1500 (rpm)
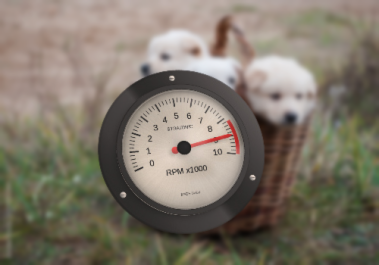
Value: 9000 (rpm)
